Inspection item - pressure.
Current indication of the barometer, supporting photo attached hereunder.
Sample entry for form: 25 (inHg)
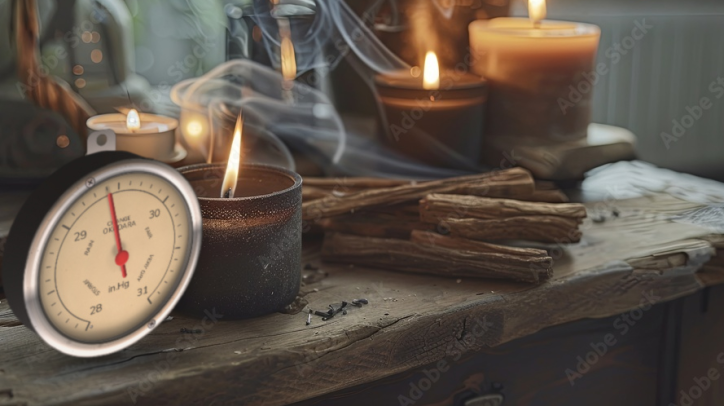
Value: 29.4 (inHg)
